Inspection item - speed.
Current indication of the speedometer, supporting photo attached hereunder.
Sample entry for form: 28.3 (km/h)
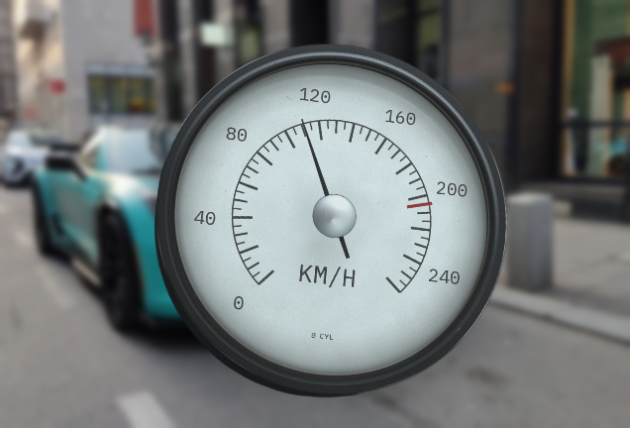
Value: 110 (km/h)
